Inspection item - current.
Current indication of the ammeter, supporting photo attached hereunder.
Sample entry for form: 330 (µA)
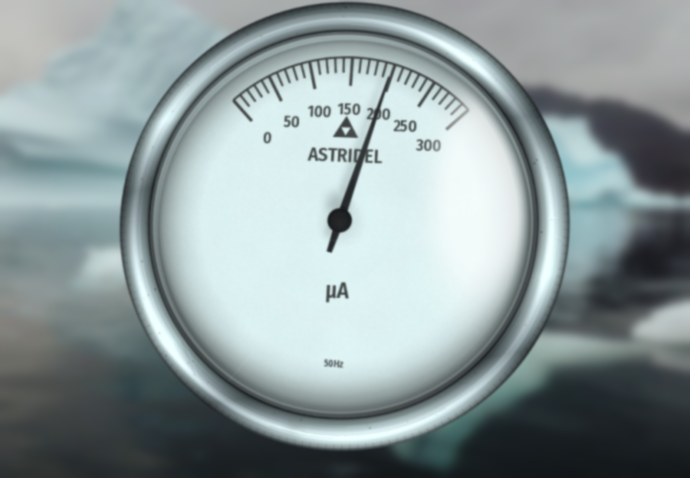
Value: 200 (µA)
